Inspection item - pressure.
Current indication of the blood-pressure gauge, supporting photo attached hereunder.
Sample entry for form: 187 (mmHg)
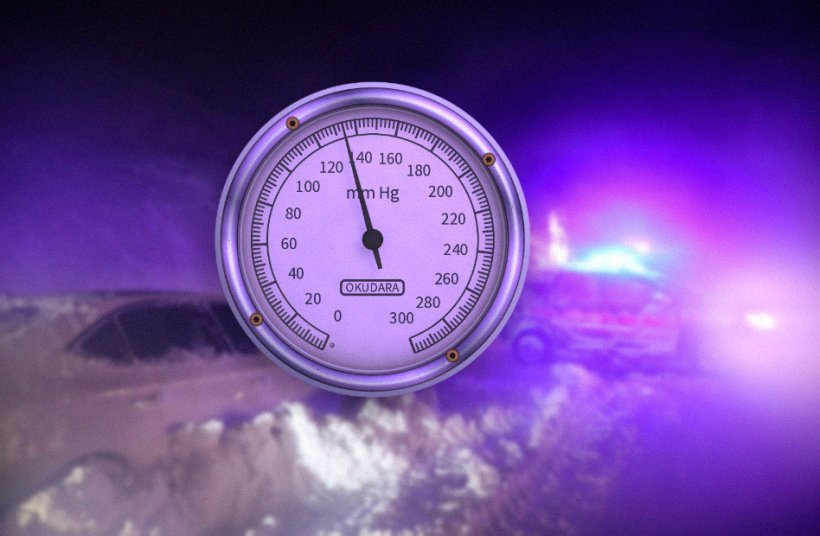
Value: 134 (mmHg)
